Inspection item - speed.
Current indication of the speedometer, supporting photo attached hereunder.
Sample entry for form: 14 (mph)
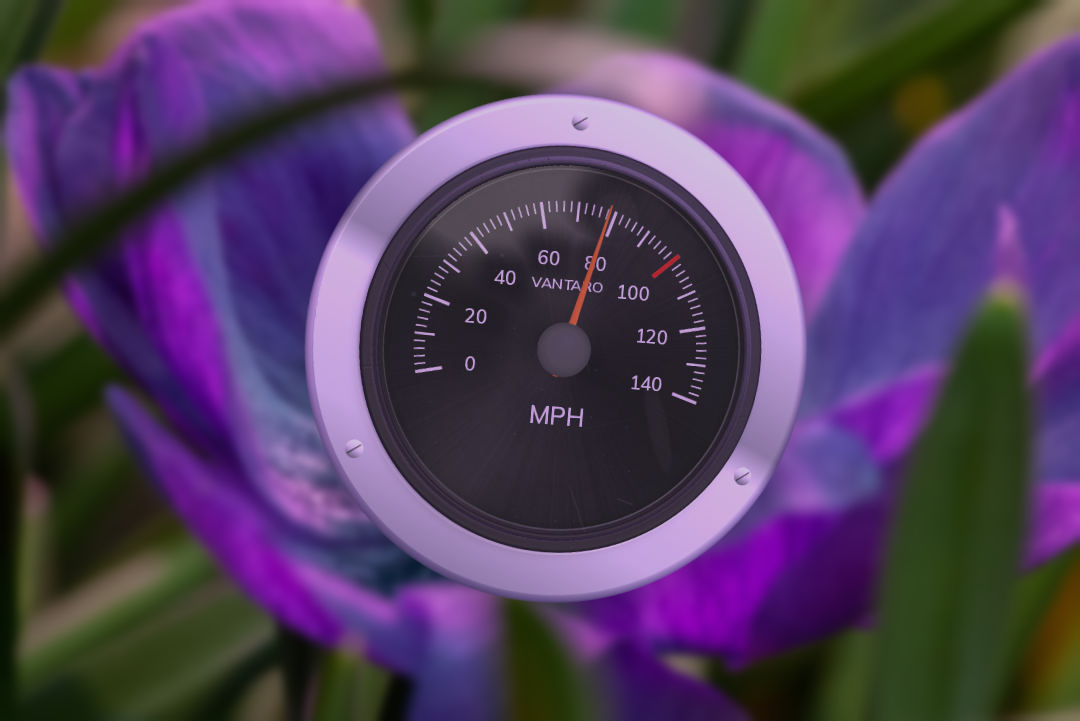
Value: 78 (mph)
